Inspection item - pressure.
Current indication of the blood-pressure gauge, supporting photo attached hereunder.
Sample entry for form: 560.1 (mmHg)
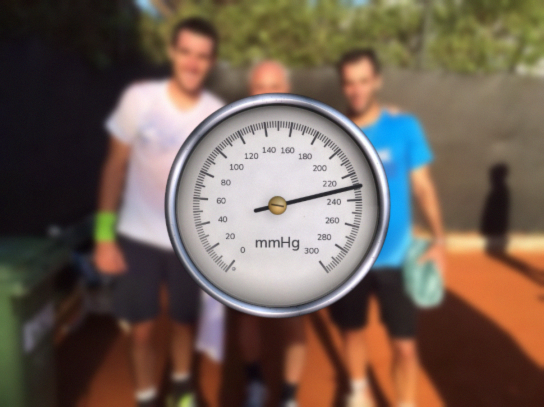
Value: 230 (mmHg)
